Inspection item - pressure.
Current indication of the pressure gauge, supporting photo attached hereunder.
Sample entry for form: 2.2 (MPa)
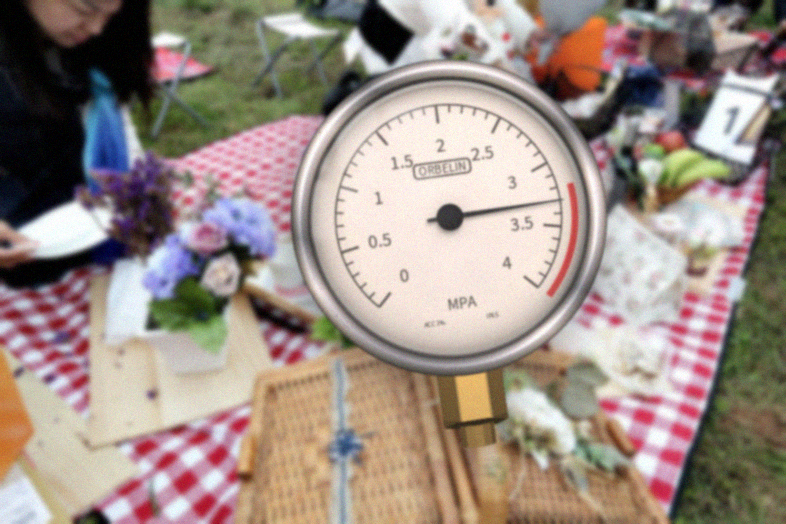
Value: 3.3 (MPa)
